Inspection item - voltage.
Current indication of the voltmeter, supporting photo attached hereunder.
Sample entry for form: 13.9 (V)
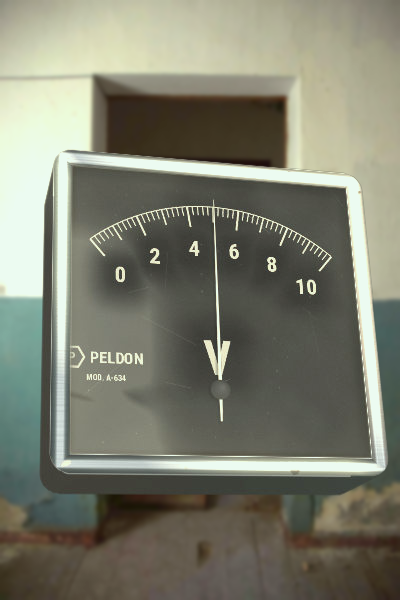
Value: 5 (V)
